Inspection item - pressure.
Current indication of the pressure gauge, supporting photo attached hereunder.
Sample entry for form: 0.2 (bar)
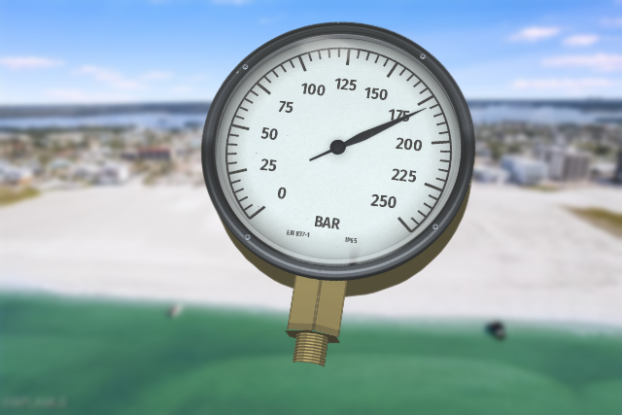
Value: 180 (bar)
